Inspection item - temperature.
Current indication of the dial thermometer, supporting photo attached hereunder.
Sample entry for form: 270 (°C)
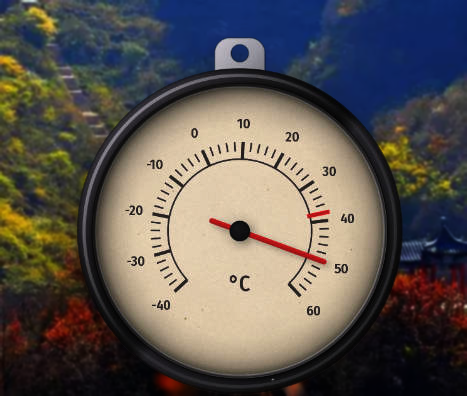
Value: 50 (°C)
